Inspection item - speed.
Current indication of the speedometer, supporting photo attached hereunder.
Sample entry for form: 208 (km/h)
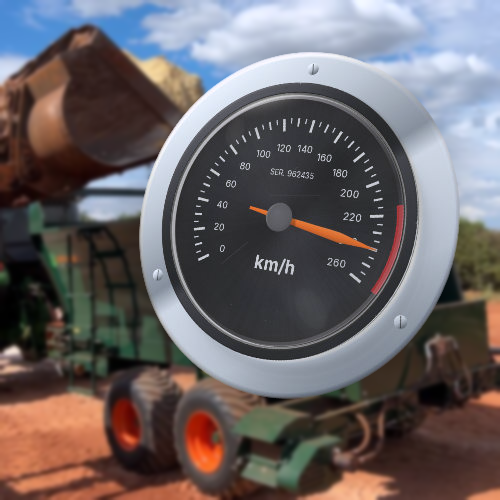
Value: 240 (km/h)
